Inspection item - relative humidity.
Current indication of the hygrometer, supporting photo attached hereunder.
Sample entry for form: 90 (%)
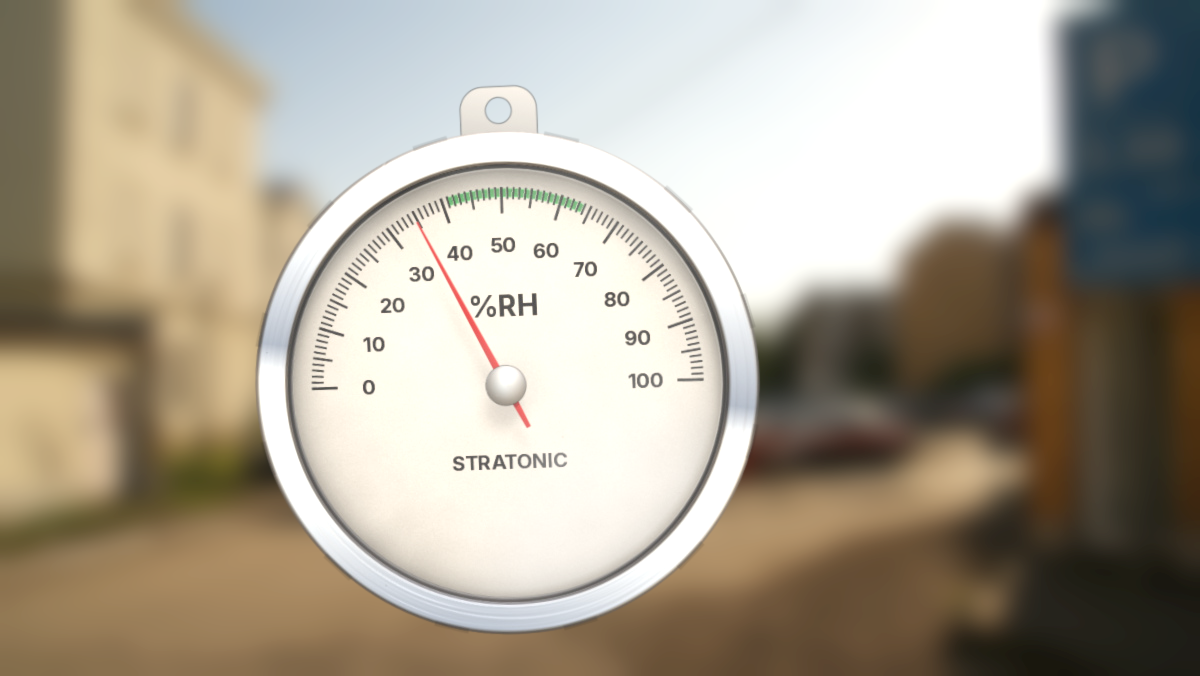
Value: 35 (%)
